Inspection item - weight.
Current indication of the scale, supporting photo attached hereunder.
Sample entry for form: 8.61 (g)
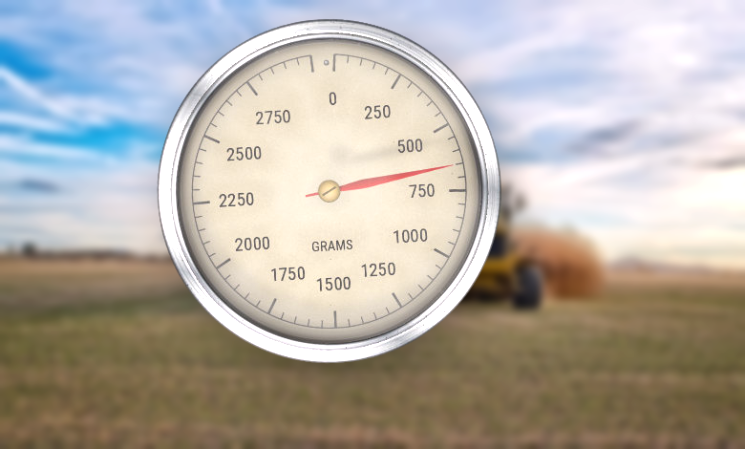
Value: 650 (g)
